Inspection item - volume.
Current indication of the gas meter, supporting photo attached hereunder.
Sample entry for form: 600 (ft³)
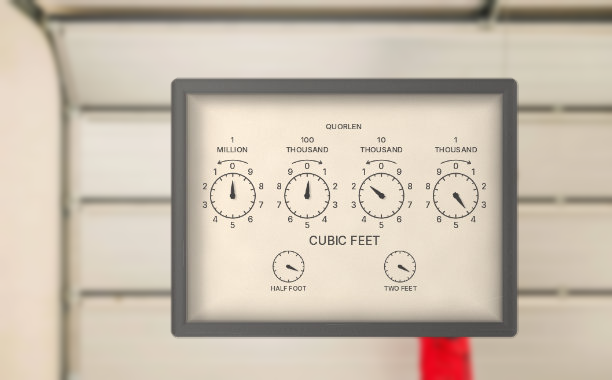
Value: 1400 (ft³)
